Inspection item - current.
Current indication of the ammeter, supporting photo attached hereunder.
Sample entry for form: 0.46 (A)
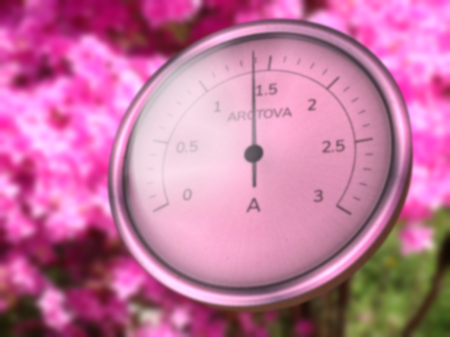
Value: 1.4 (A)
